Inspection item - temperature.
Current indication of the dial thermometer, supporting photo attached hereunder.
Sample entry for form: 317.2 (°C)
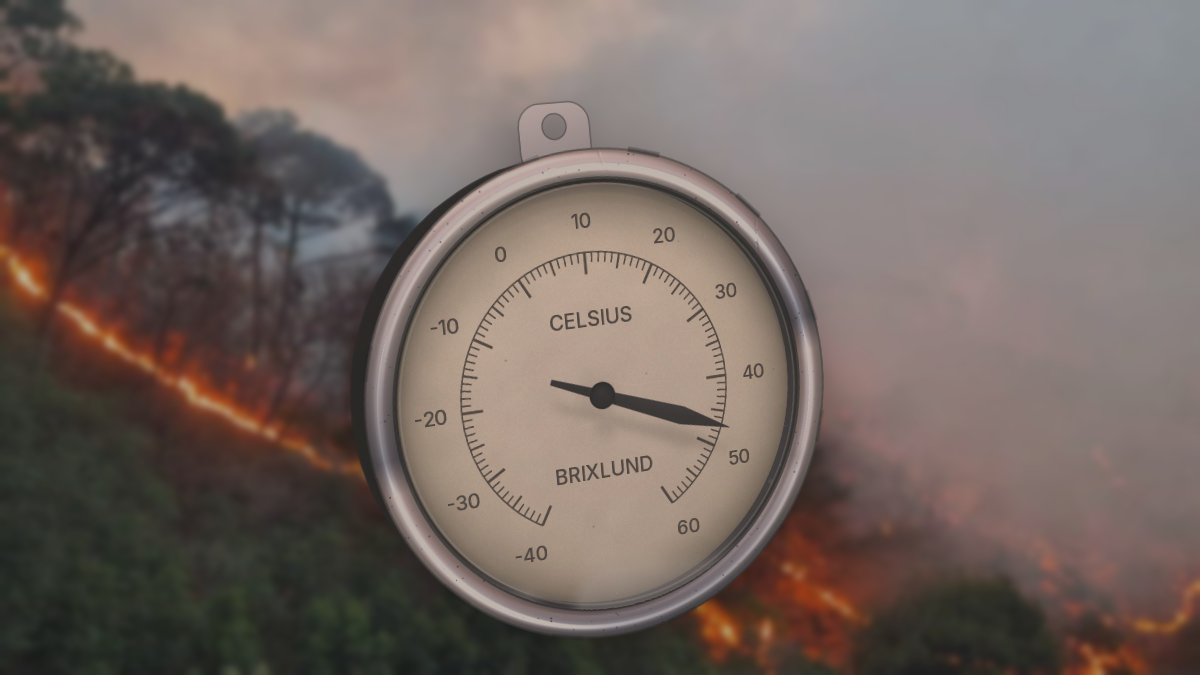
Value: 47 (°C)
